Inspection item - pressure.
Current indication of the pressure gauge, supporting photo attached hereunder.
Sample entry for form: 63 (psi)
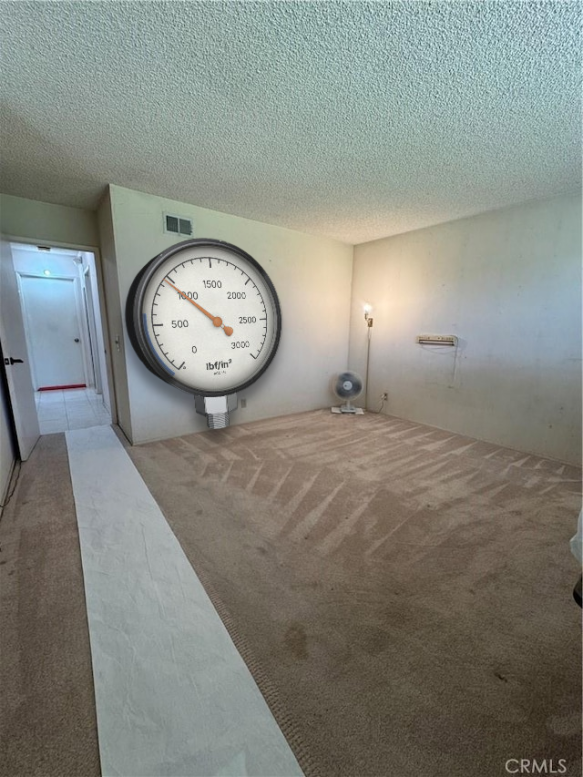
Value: 950 (psi)
